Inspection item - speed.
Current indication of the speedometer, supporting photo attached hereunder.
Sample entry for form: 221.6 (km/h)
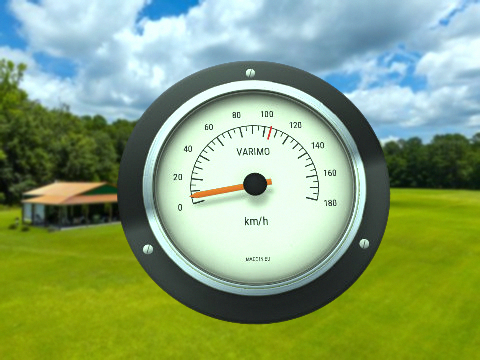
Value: 5 (km/h)
